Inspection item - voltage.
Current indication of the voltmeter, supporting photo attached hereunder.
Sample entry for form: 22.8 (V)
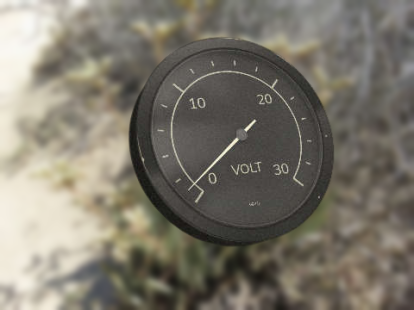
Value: 1 (V)
